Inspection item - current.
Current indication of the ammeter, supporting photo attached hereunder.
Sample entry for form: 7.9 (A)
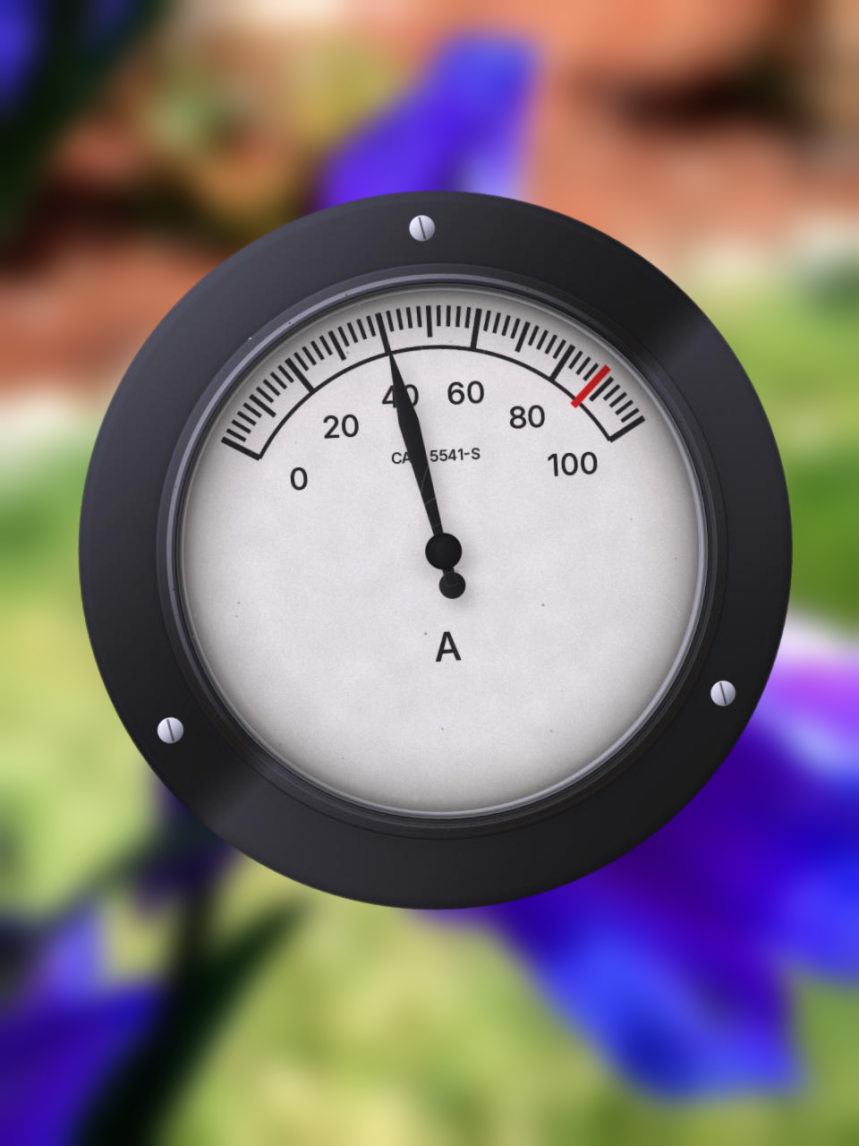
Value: 40 (A)
